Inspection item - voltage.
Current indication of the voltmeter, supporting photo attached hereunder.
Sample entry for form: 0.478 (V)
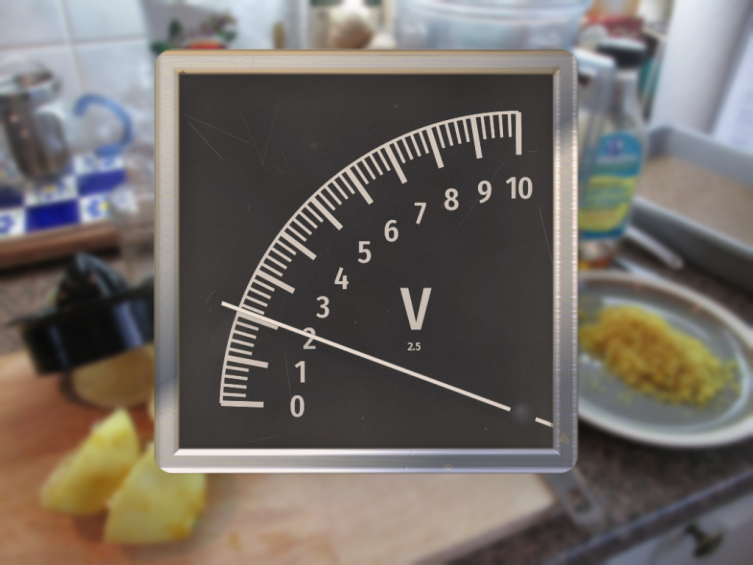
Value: 2.1 (V)
